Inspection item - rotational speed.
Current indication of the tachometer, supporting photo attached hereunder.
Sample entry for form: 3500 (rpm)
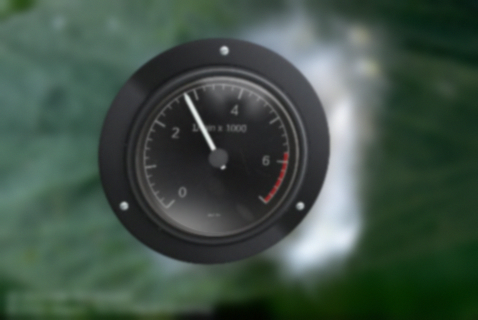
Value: 2800 (rpm)
